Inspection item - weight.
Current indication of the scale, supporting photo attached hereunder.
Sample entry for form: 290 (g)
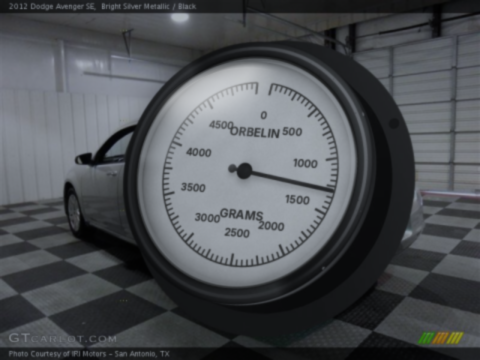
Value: 1300 (g)
